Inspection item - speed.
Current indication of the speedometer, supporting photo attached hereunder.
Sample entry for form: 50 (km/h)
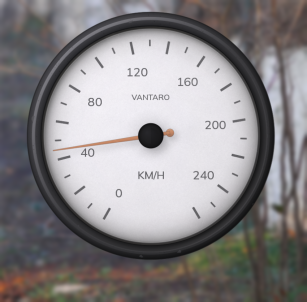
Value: 45 (km/h)
